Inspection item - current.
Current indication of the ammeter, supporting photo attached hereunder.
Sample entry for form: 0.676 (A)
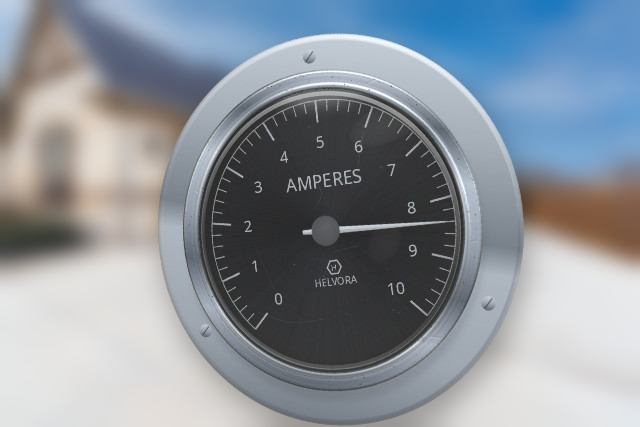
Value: 8.4 (A)
